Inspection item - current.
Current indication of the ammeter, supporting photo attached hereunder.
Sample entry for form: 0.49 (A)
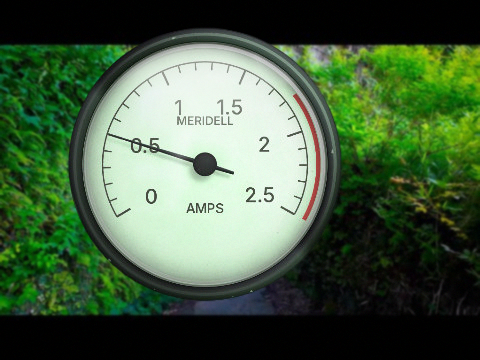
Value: 0.5 (A)
